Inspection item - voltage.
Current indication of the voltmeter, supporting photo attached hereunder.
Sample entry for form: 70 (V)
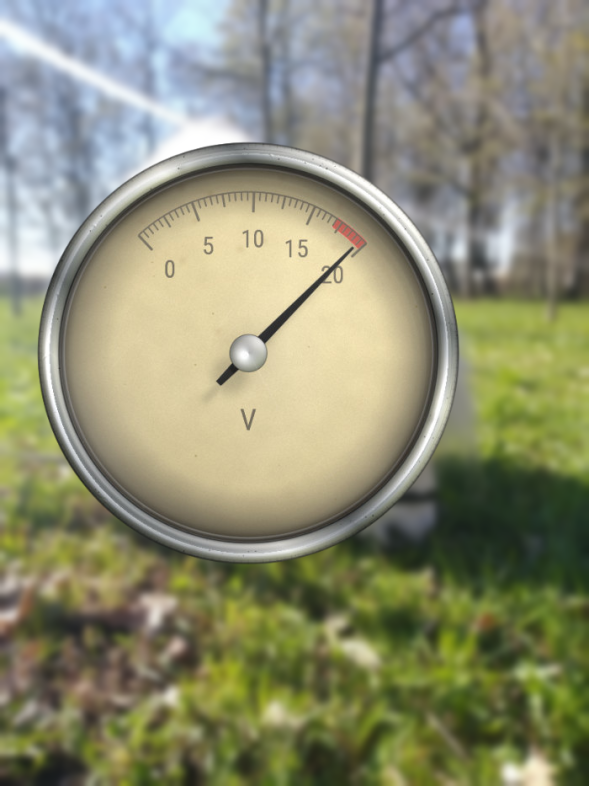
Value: 19.5 (V)
